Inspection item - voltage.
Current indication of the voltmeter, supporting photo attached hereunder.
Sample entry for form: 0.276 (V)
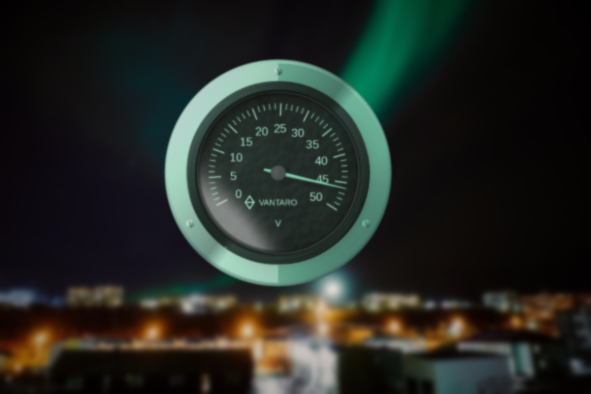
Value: 46 (V)
